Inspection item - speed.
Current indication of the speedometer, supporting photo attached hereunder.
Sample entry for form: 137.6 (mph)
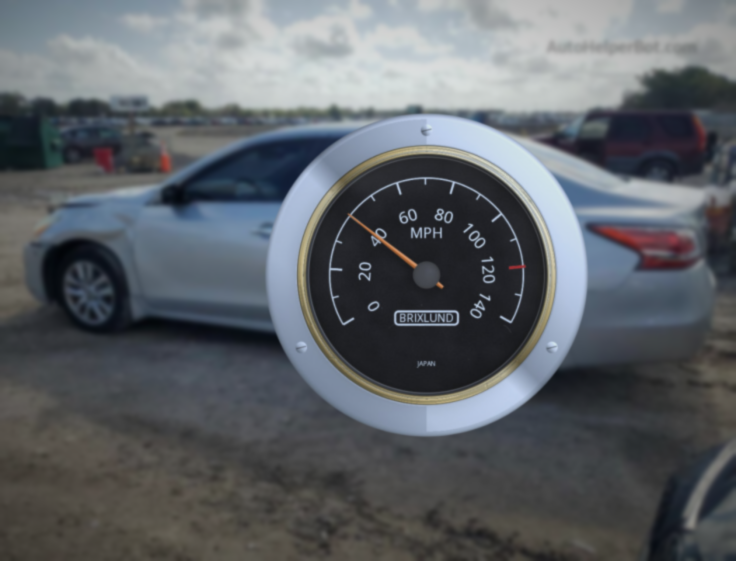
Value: 40 (mph)
